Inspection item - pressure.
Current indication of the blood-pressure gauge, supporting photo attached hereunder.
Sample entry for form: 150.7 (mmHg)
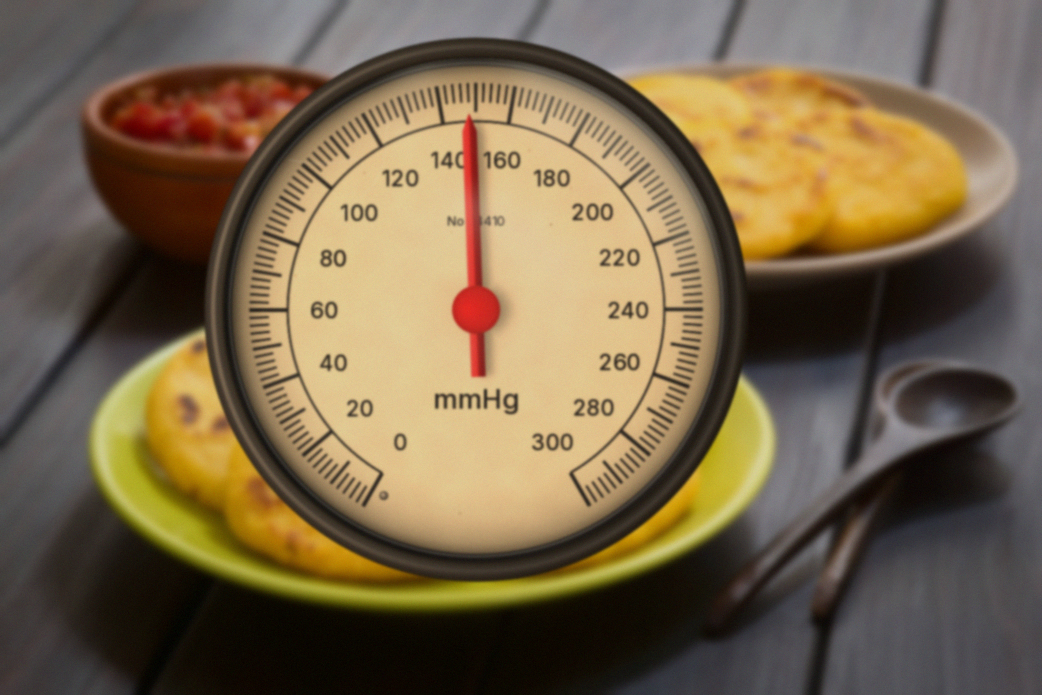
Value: 148 (mmHg)
